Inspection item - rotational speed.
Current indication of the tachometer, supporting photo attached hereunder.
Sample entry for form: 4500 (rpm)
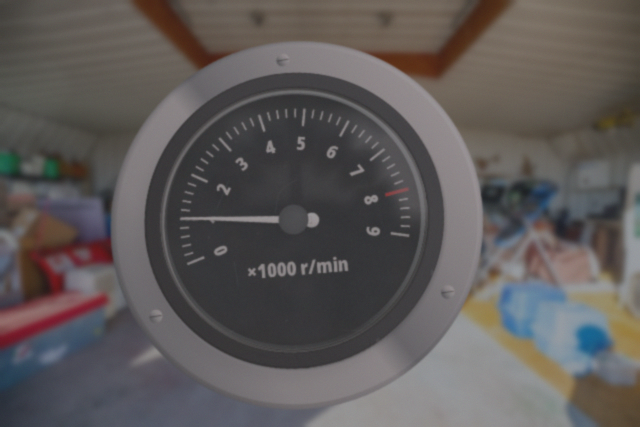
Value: 1000 (rpm)
